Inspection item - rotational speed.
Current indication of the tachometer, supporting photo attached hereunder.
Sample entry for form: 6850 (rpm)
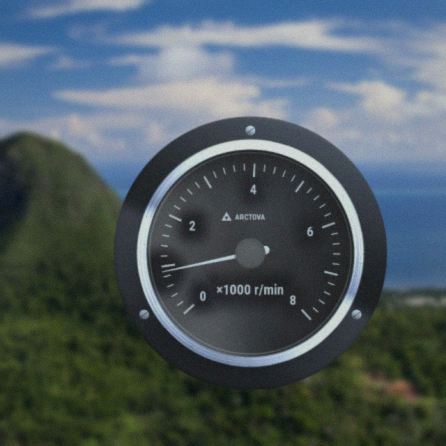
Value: 900 (rpm)
